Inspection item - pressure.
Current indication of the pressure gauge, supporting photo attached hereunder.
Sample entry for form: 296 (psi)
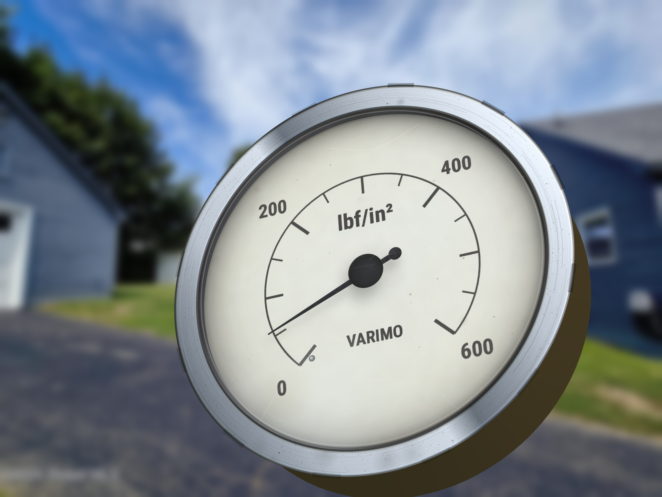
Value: 50 (psi)
